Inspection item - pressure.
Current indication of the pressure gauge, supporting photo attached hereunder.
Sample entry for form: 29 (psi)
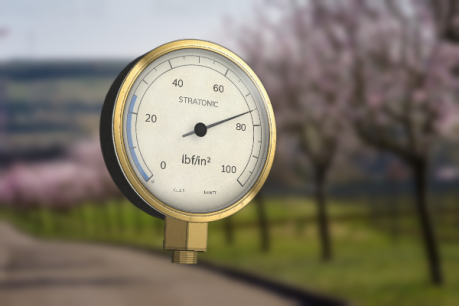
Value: 75 (psi)
